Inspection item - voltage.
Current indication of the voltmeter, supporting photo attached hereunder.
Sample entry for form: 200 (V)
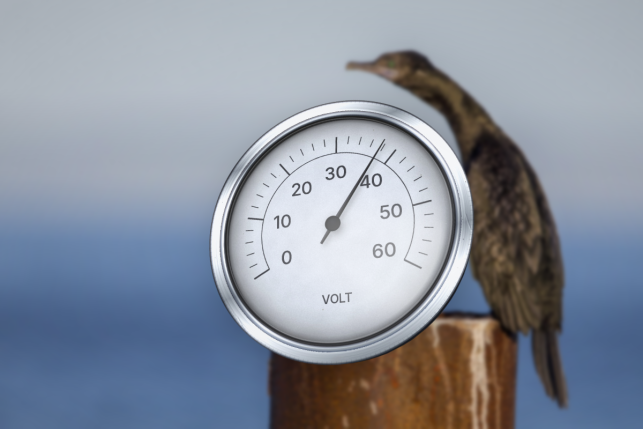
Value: 38 (V)
